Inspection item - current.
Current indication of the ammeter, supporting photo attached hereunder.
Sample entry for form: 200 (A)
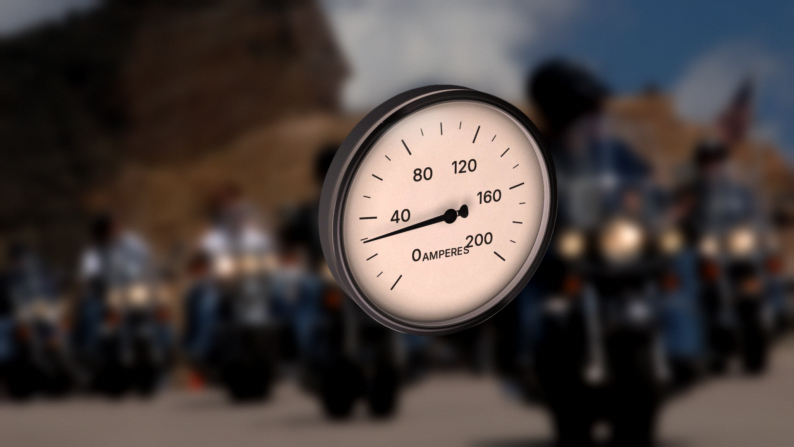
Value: 30 (A)
